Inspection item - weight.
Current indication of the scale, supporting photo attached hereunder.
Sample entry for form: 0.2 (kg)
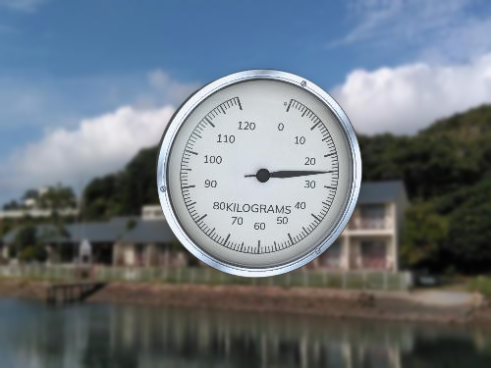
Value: 25 (kg)
